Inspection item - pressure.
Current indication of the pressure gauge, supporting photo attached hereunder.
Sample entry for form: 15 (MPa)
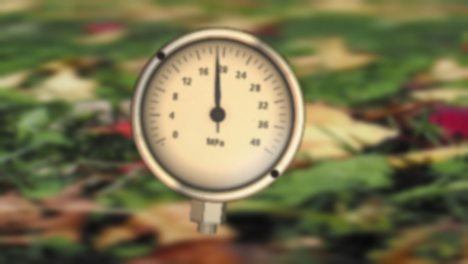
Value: 19 (MPa)
